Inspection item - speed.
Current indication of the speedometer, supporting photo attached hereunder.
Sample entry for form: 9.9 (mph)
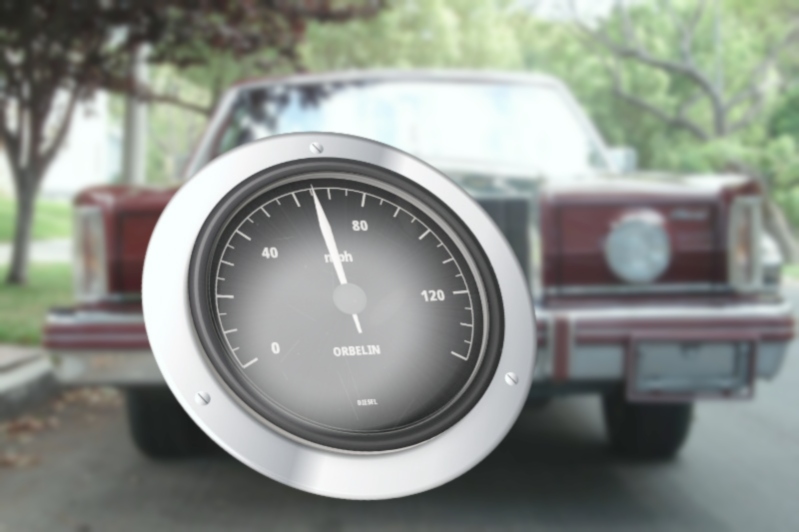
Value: 65 (mph)
